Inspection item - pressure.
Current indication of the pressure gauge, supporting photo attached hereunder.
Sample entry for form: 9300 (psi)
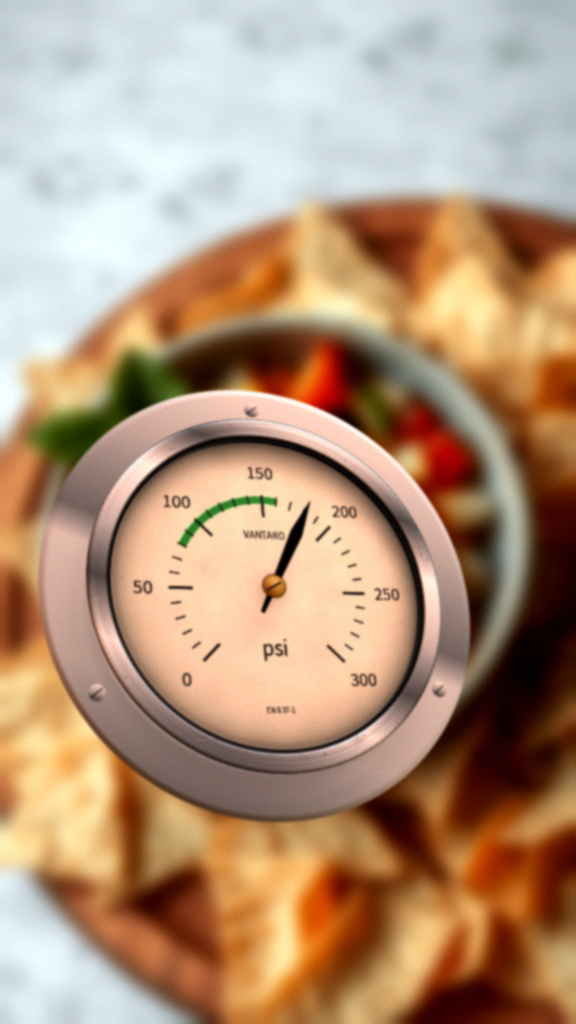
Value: 180 (psi)
